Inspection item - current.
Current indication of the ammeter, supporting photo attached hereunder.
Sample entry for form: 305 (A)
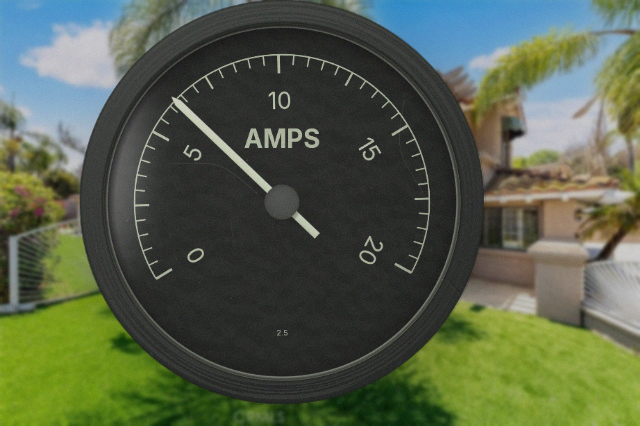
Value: 6.25 (A)
